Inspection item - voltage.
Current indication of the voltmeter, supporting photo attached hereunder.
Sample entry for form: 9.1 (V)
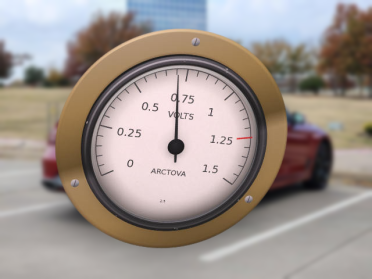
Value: 0.7 (V)
